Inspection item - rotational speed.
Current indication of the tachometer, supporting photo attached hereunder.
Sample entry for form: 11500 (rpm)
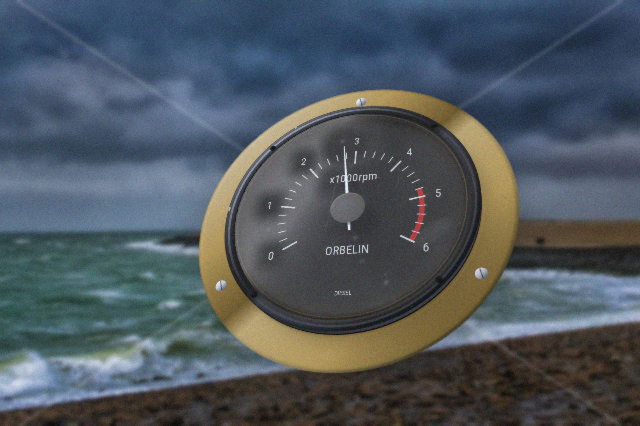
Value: 2800 (rpm)
